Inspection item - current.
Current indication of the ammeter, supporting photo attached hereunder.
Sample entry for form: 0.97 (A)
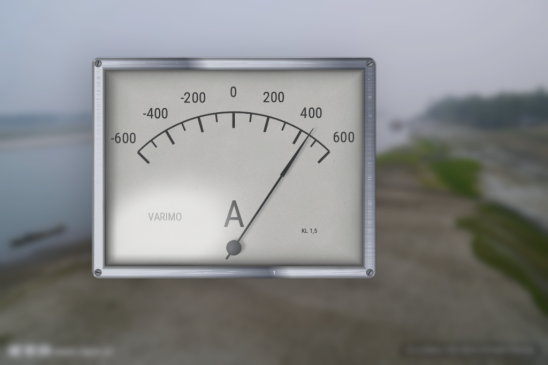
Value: 450 (A)
